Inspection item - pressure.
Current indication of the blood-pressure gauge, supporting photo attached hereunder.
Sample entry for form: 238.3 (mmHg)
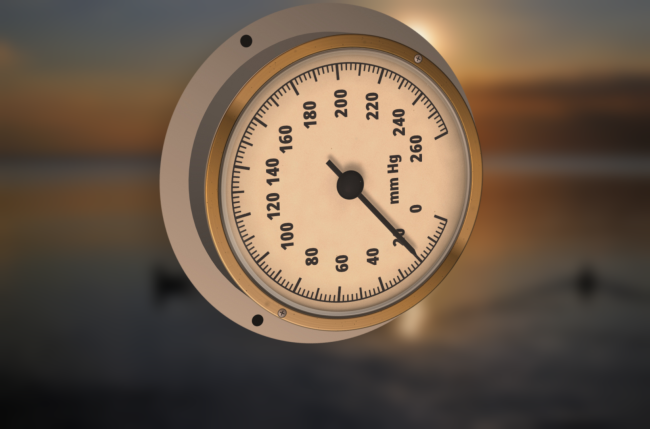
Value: 20 (mmHg)
